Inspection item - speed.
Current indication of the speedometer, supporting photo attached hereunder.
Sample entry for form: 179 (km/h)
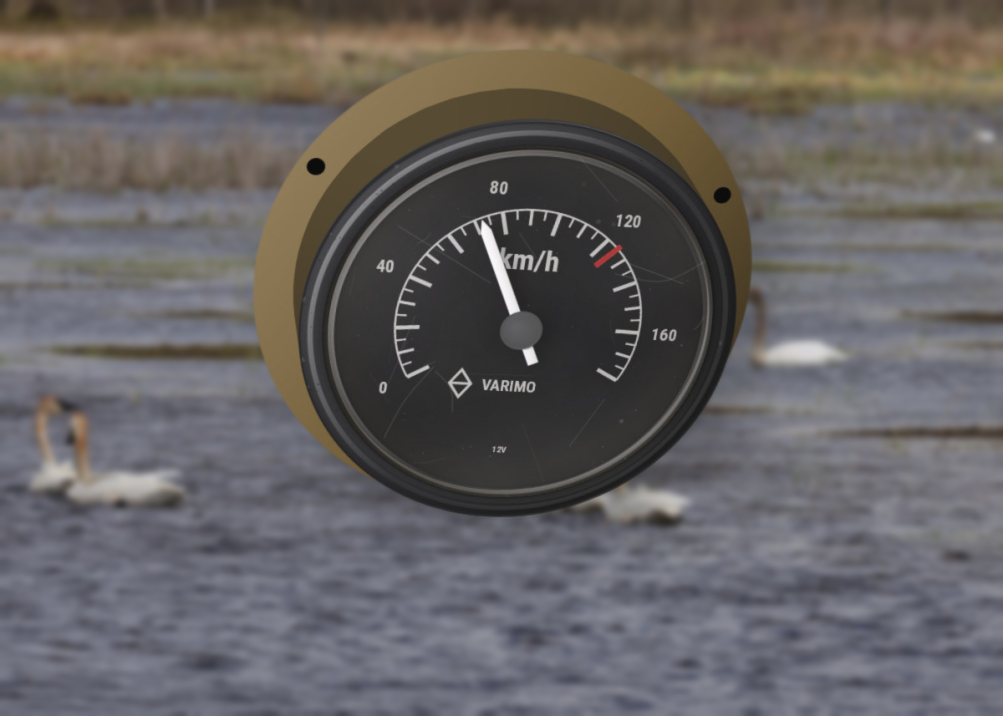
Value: 72.5 (km/h)
